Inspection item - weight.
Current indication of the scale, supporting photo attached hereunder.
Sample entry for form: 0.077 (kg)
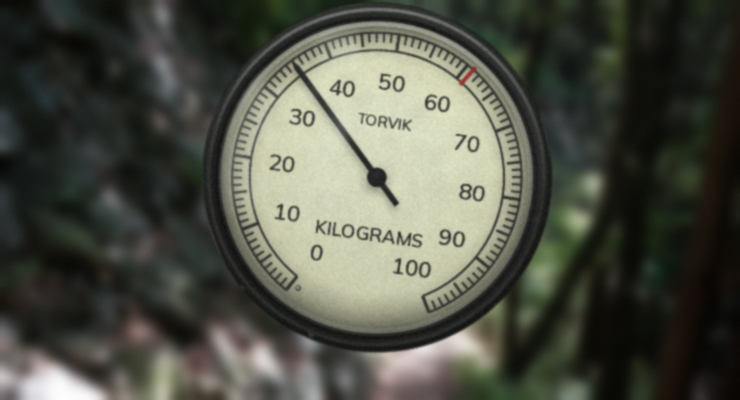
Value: 35 (kg)
